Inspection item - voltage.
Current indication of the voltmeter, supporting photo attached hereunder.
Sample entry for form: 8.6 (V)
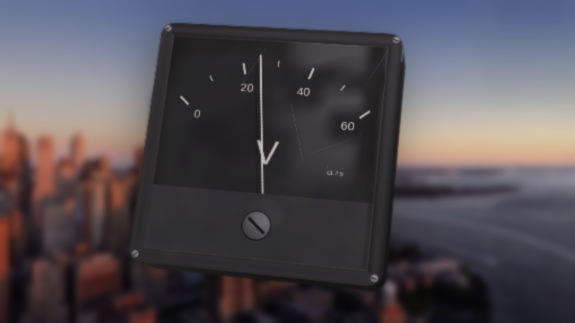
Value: 25 (V)
